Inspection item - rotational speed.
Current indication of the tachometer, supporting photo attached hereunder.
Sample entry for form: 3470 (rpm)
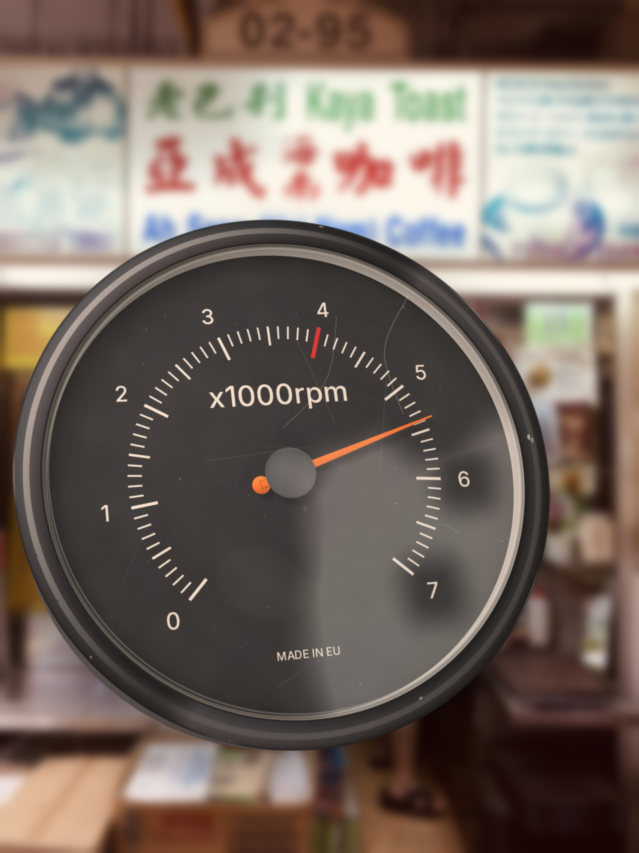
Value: 5400 (rpm)
